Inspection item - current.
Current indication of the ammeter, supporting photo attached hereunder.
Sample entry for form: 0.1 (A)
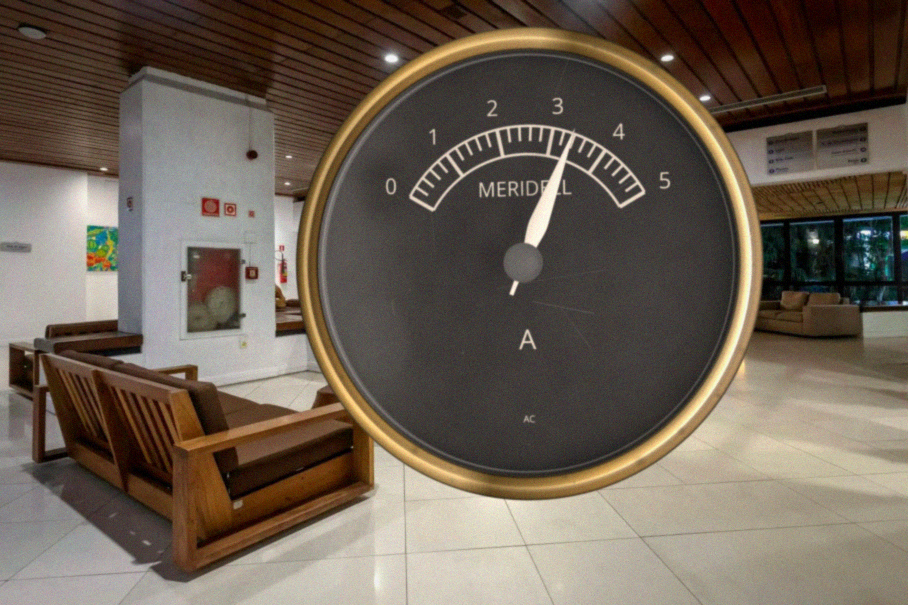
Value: 3.4 (A)
